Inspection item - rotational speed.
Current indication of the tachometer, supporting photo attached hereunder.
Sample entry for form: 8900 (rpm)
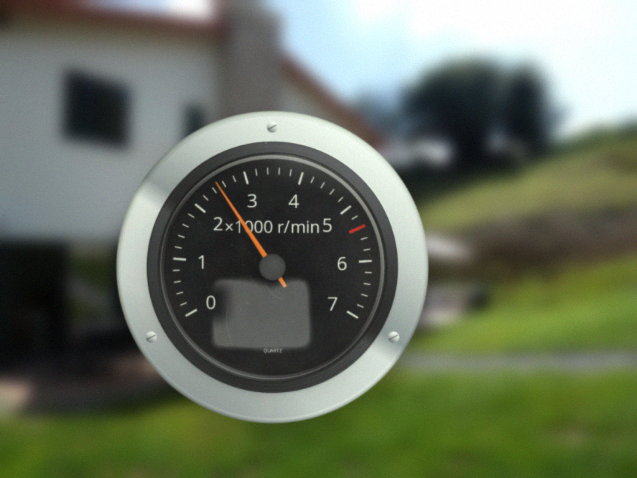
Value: 2500 (rpm)
